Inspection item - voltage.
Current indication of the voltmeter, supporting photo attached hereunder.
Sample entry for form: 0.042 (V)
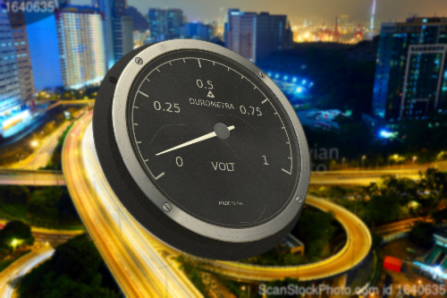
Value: 0.05 (V)
